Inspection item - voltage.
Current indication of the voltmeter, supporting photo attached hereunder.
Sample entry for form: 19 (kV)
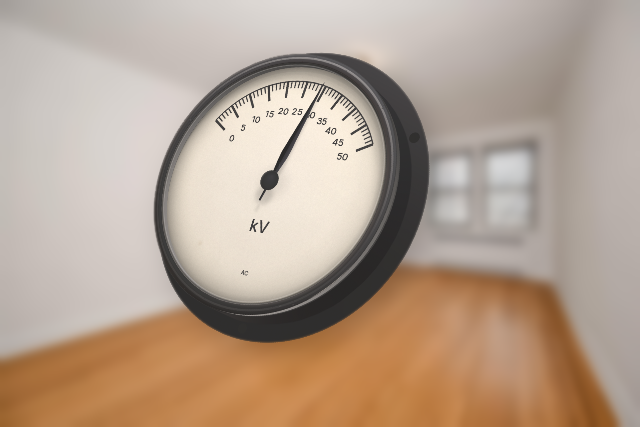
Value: 30 (kV)
